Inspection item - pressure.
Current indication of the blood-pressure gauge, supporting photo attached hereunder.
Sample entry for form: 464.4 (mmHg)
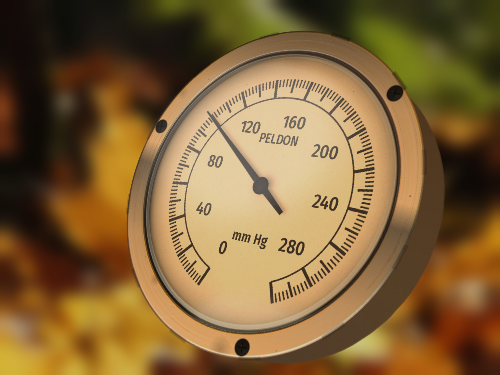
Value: 100 (mmHg)
